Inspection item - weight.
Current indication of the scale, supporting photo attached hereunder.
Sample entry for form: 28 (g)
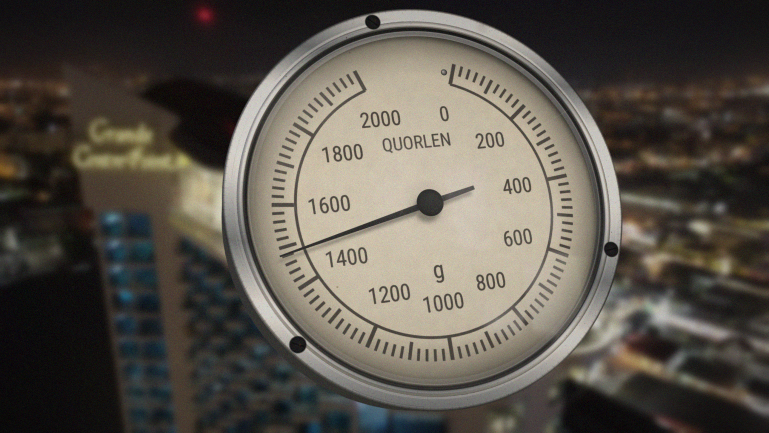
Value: 1480 (g)
